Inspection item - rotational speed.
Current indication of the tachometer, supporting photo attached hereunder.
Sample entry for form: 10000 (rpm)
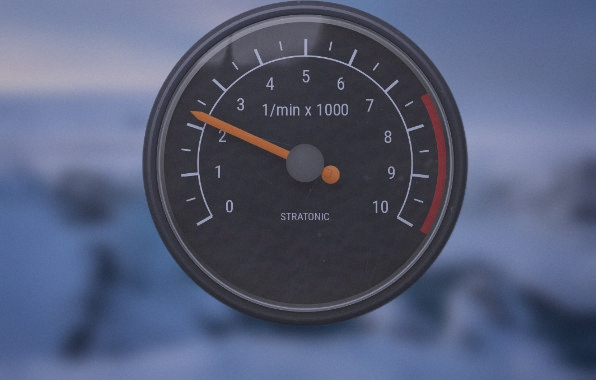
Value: 2250 (rpm)
